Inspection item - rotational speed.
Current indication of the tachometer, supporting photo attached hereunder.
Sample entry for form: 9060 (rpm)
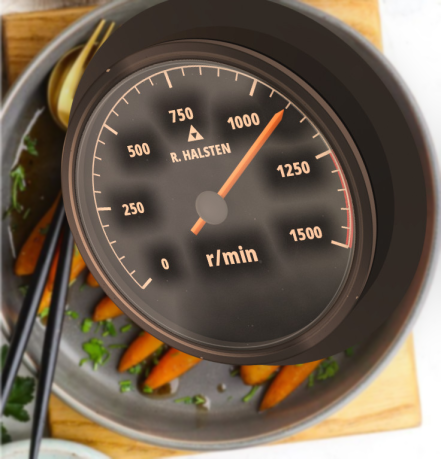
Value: 1100 (rpm)
